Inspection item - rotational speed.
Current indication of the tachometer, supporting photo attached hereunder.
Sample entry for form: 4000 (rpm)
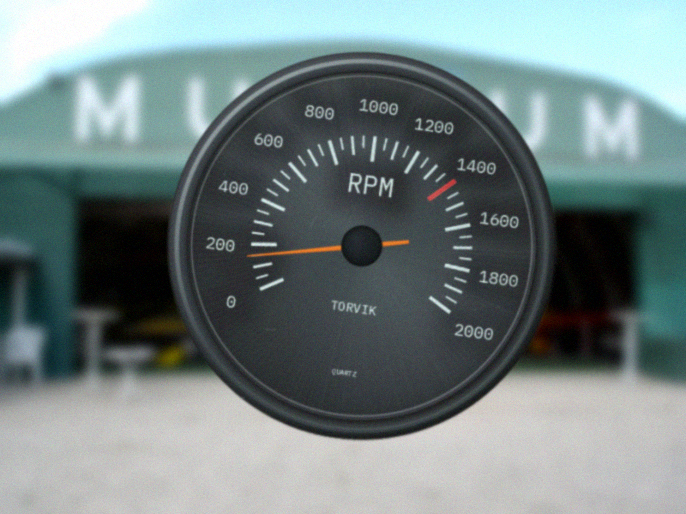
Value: 150 (rpm)
